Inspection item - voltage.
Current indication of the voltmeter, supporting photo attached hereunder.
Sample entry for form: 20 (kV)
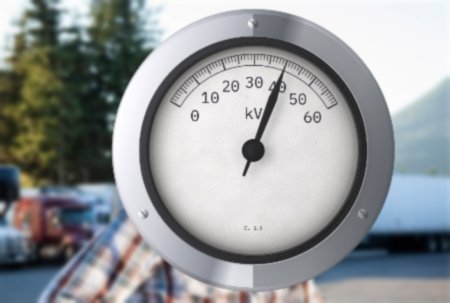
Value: 40 (kV)
